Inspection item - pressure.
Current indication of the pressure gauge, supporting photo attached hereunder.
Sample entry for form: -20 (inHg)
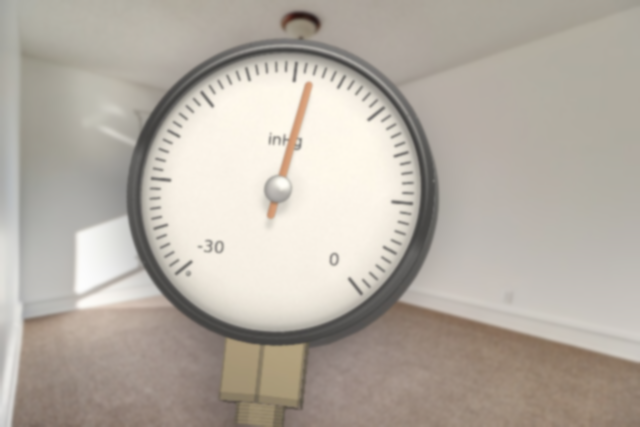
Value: -14 (inHg)
